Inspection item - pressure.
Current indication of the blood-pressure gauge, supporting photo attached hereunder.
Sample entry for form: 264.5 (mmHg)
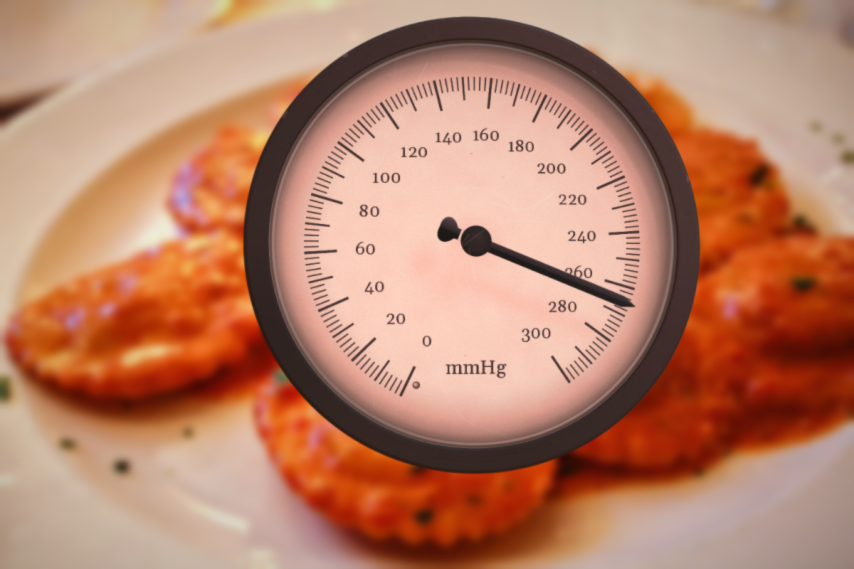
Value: 266 (mmHg)
